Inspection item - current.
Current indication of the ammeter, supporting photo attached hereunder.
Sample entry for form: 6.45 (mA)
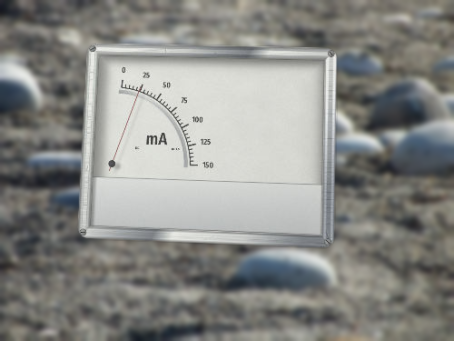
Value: 25 (mA)
